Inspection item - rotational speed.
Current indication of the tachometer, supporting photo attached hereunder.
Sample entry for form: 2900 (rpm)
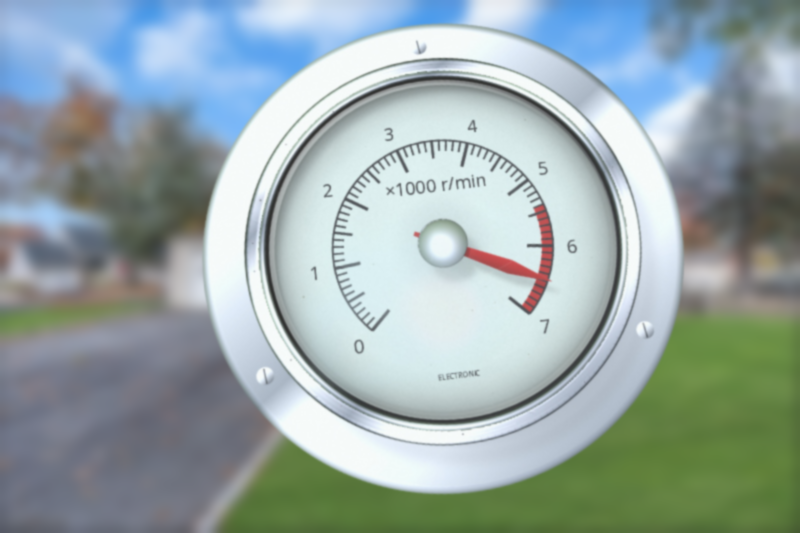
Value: 6500 (rpm)
